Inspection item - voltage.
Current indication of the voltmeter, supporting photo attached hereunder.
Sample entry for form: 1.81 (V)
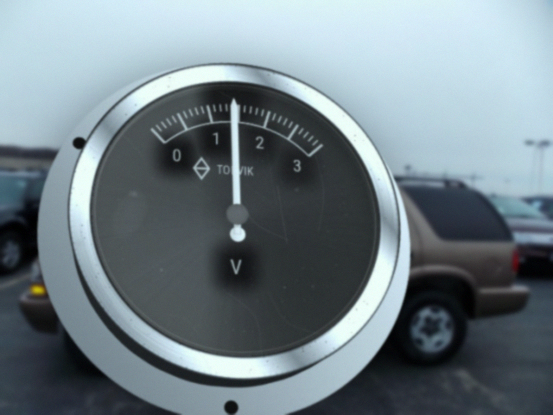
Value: 1.4 (V)
